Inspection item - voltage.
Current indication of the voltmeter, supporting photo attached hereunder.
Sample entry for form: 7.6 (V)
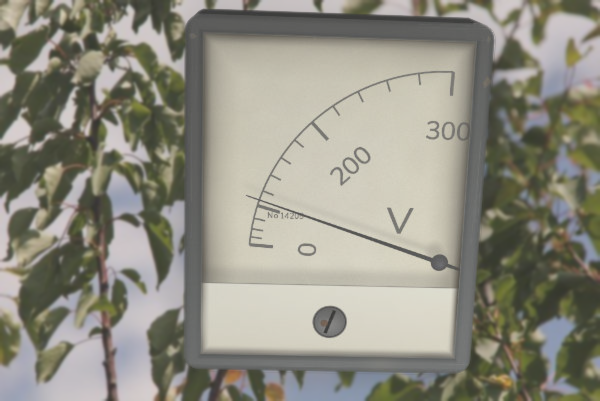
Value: 110 (V)
